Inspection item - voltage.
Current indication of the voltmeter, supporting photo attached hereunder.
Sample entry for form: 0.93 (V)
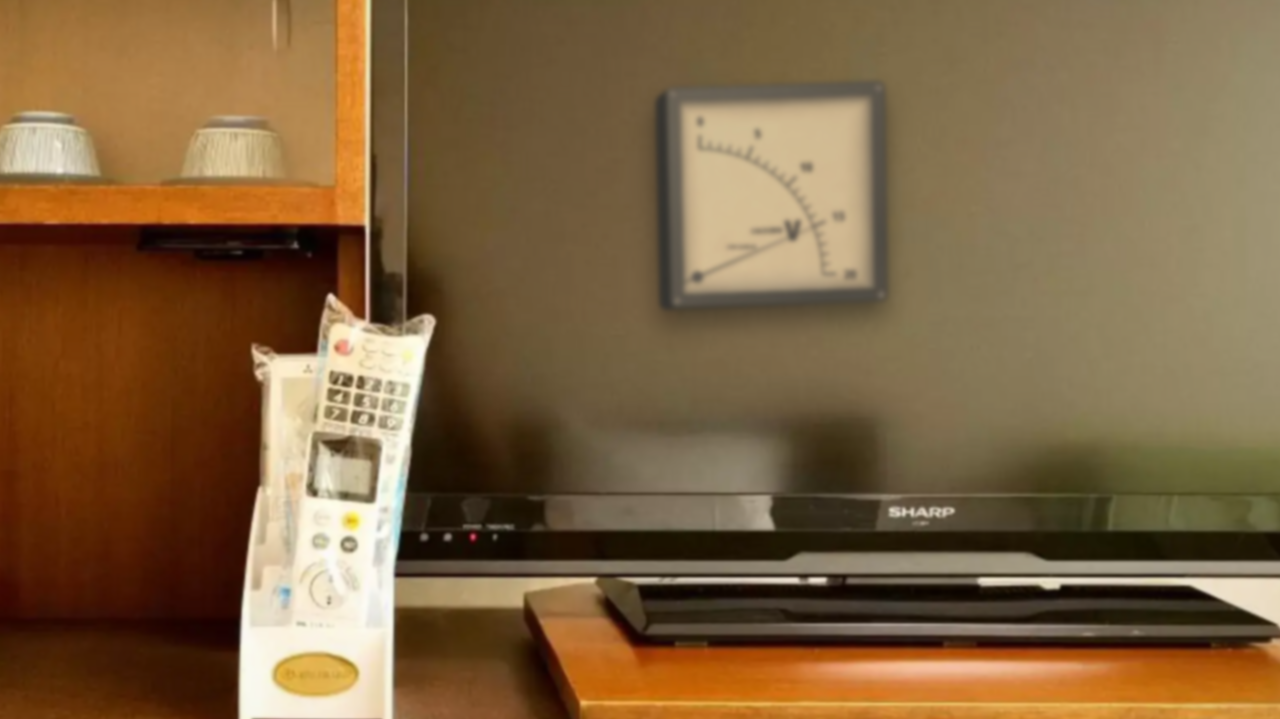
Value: 15 (V)
